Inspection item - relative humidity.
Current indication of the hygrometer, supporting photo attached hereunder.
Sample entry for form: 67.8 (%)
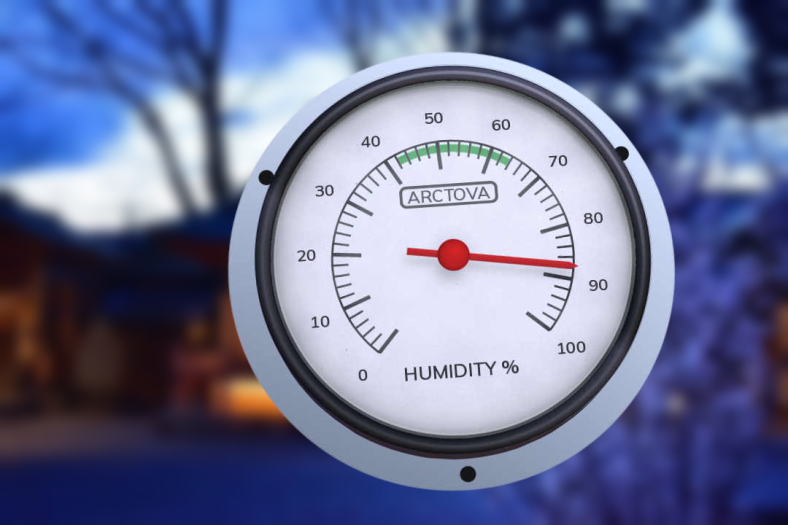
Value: 88 (%)
